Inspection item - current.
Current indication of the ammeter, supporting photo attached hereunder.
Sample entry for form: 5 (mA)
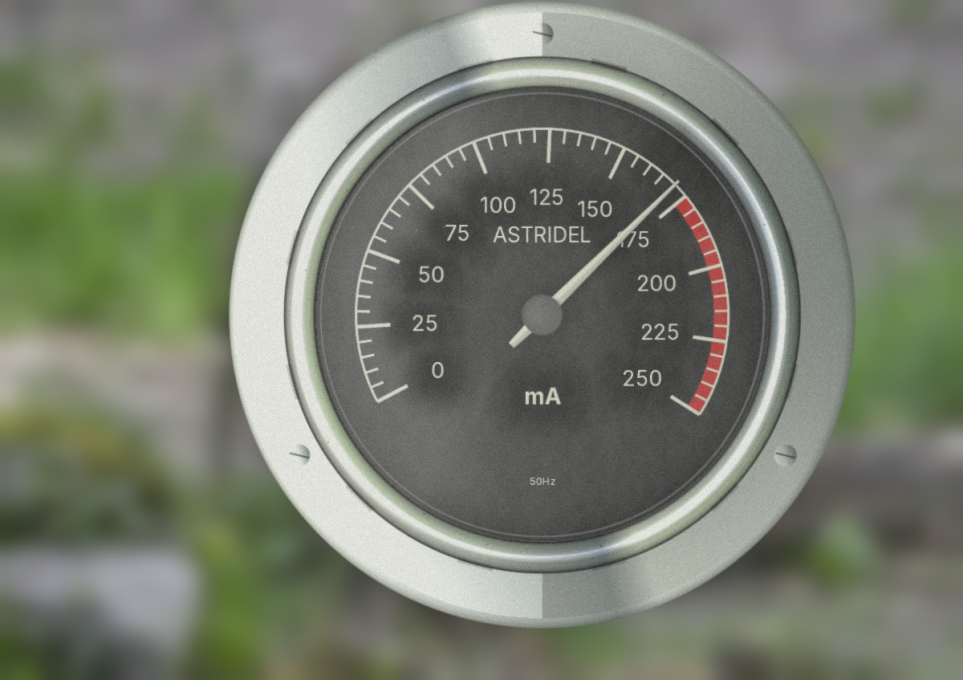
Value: 170 (mA)
